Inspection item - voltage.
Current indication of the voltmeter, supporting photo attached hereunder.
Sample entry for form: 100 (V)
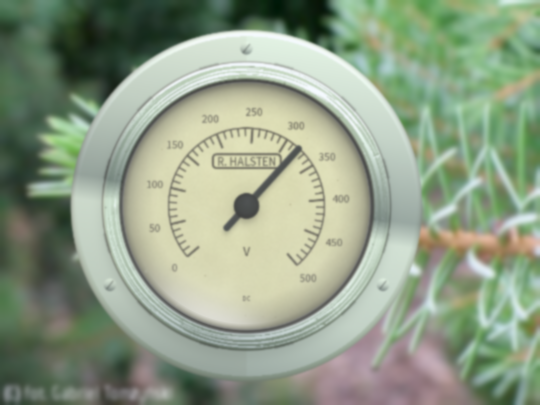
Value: 320 (V)
